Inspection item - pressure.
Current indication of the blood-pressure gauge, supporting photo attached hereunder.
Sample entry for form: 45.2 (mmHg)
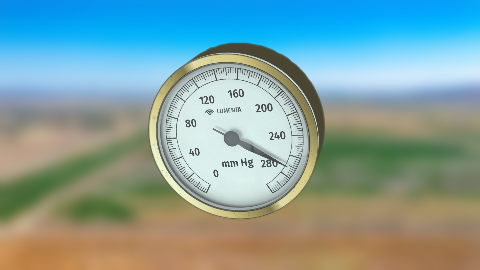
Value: 270 (mmHg)
